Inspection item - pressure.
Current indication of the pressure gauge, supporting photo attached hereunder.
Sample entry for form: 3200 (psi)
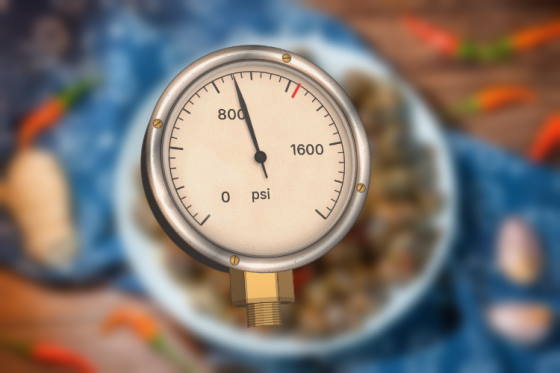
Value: 900 (psi)
